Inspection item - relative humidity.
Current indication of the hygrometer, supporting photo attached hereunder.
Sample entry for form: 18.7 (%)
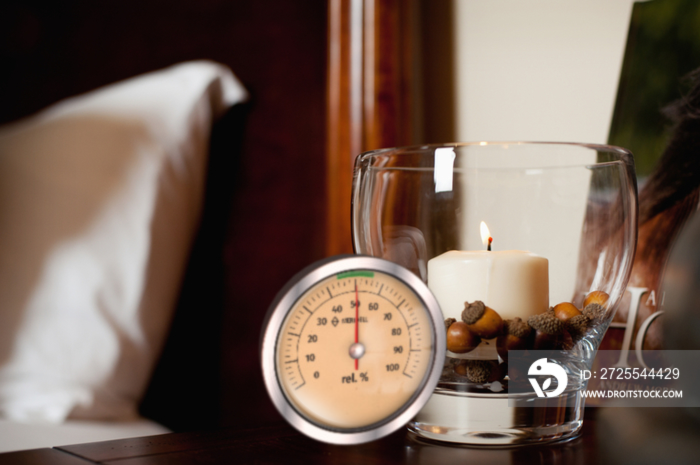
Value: 50 (%)
